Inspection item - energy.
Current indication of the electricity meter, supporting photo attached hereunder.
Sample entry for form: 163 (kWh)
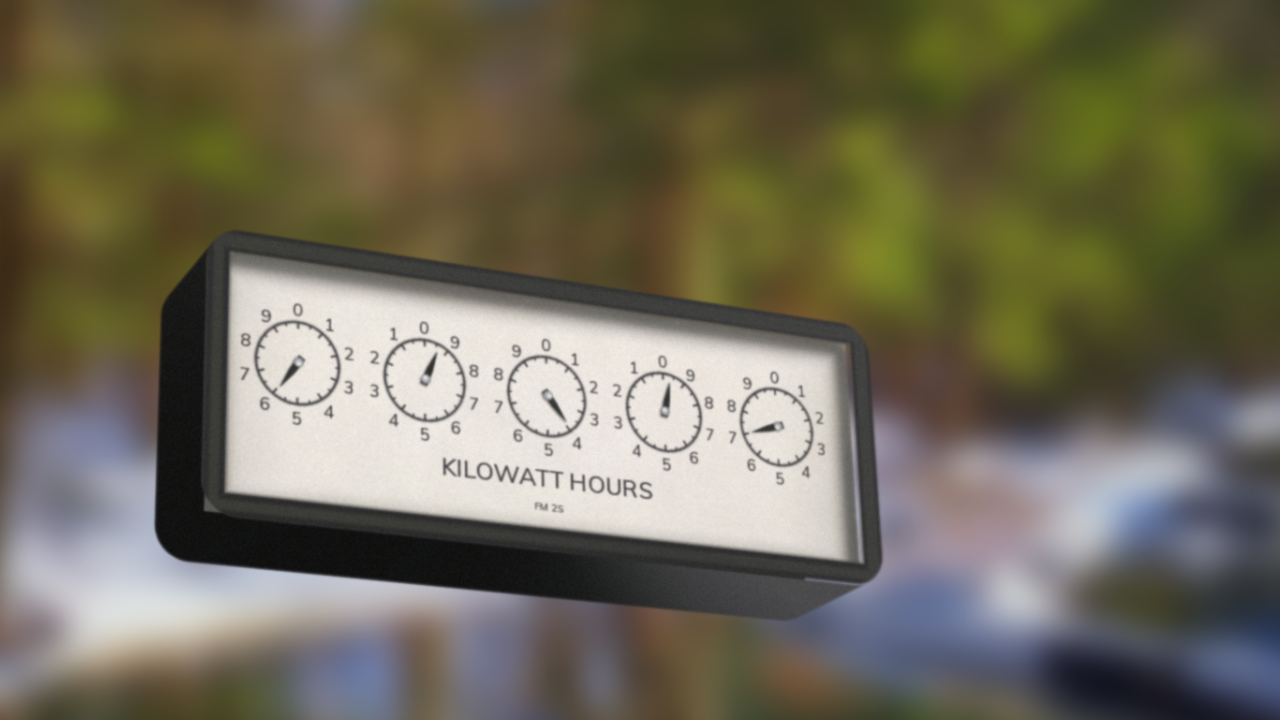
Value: 59397 (kWh)
